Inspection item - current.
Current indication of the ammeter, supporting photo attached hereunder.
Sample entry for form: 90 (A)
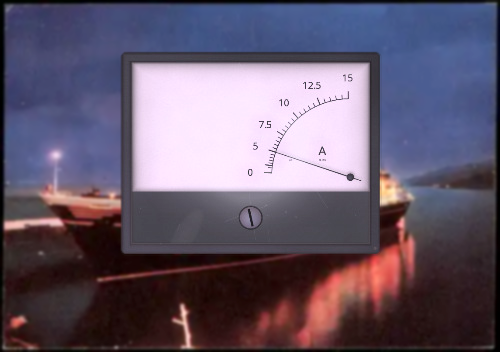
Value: 5 (A)
